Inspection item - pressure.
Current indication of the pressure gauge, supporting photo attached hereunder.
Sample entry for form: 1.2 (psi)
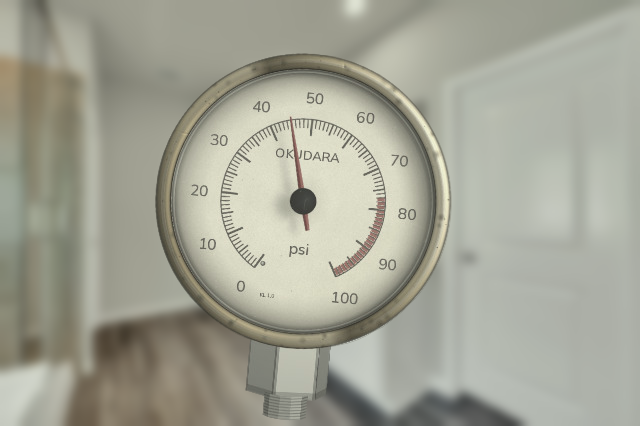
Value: 45 (psi)
